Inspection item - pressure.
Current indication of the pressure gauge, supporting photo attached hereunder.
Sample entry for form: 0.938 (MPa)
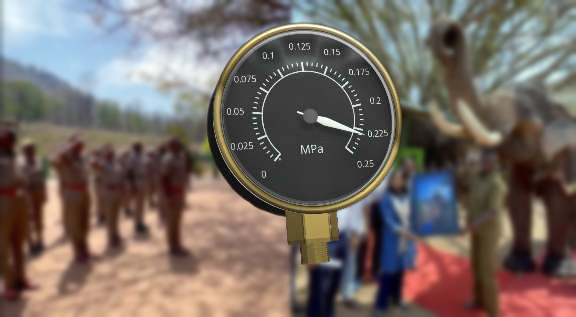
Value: 0.23 (MPa)
